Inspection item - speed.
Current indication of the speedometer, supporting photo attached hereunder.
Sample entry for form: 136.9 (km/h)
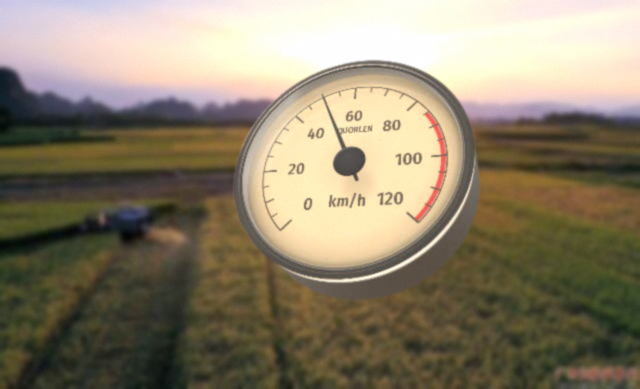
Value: 50 (km/h)
